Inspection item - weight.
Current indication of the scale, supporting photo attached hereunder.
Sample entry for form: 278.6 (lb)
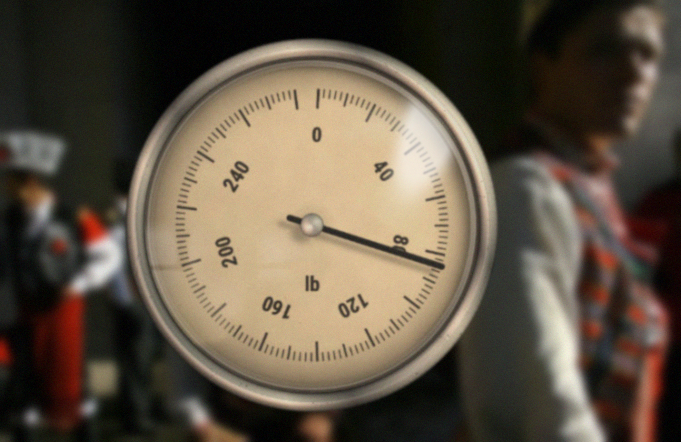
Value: 84 (lb)
